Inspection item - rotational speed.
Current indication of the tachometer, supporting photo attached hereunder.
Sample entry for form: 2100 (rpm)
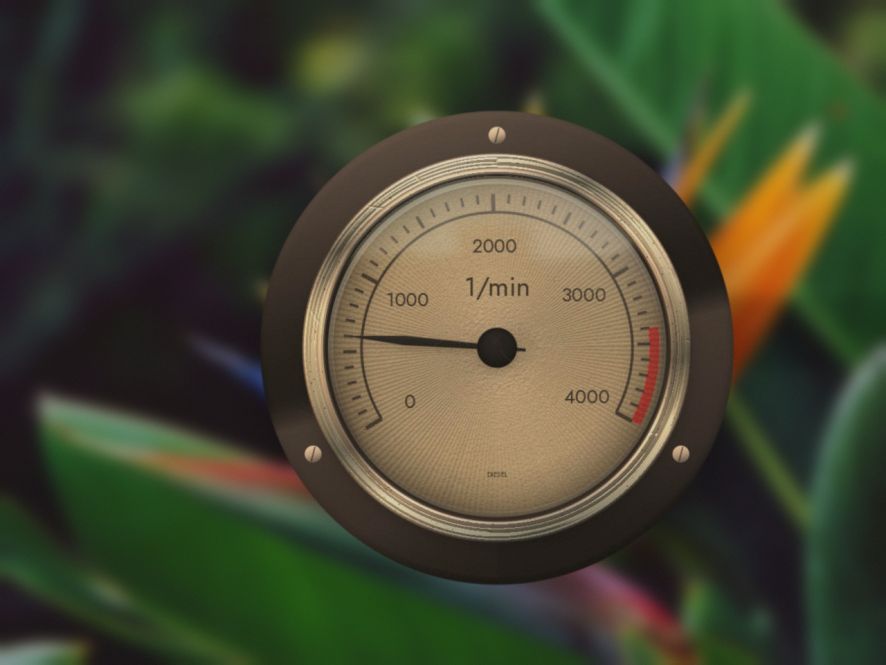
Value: 600 (rpm)
